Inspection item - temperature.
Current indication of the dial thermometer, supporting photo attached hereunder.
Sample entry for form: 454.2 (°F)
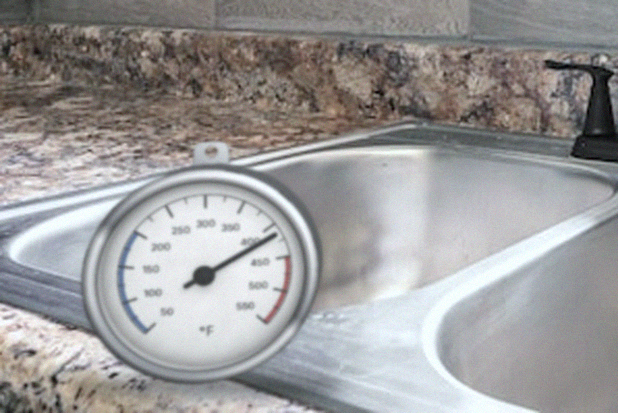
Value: 412.5 (°F)
